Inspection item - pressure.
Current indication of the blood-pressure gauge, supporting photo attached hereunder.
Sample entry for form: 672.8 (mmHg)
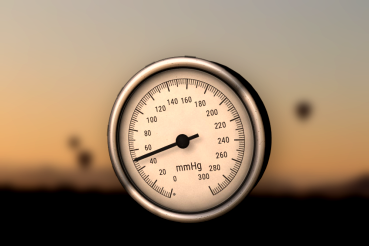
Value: 50 (mmHg)
